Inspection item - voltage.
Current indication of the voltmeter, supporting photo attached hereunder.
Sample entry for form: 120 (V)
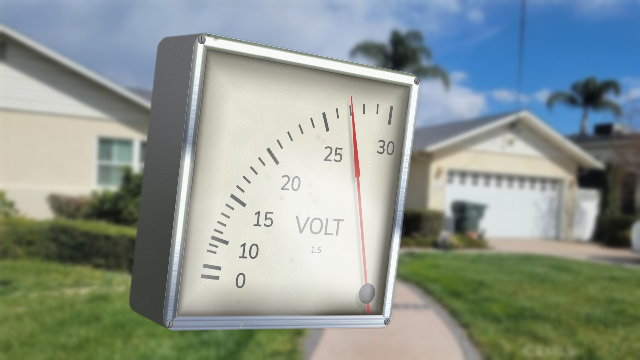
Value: 27 (V)
